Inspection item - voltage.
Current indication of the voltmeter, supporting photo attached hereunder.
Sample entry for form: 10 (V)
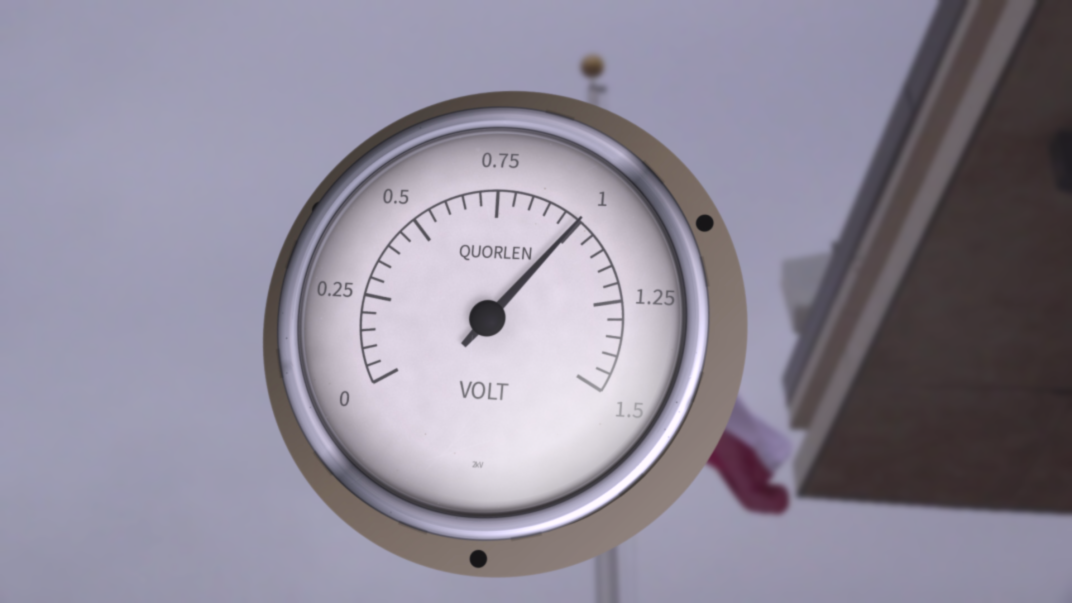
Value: 1 (V)
